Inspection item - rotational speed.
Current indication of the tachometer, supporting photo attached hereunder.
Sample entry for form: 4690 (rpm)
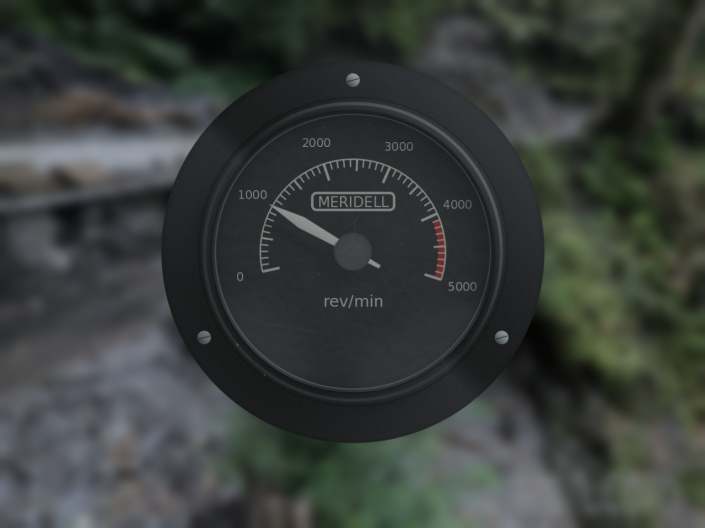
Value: 1000 (rpm)
